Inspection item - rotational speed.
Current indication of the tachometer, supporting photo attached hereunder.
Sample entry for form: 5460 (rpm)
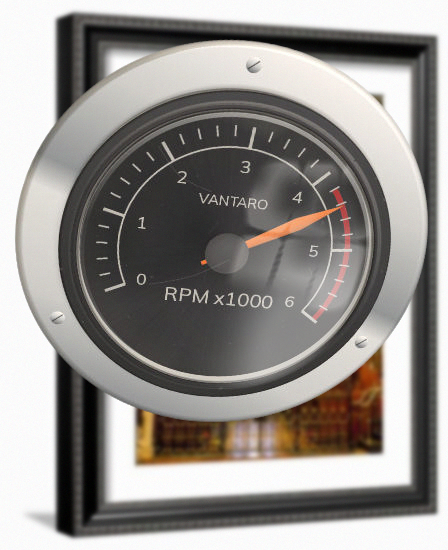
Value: 4400 (rpm)
